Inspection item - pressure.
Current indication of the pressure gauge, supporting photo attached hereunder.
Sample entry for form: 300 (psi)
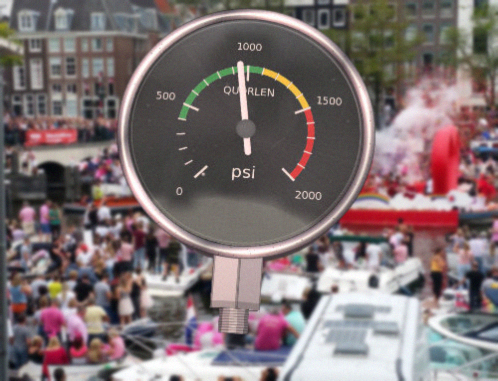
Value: 950 (psi)
